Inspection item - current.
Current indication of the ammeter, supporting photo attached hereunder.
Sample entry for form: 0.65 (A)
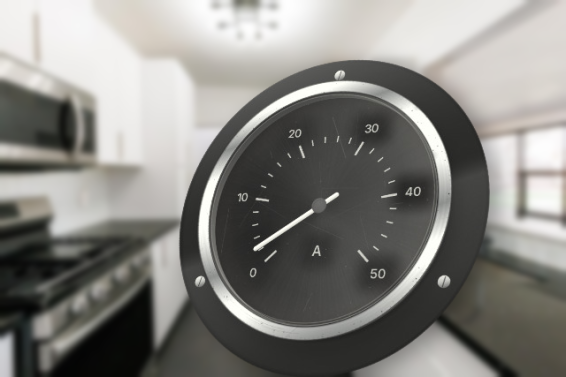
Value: 2 (A)
